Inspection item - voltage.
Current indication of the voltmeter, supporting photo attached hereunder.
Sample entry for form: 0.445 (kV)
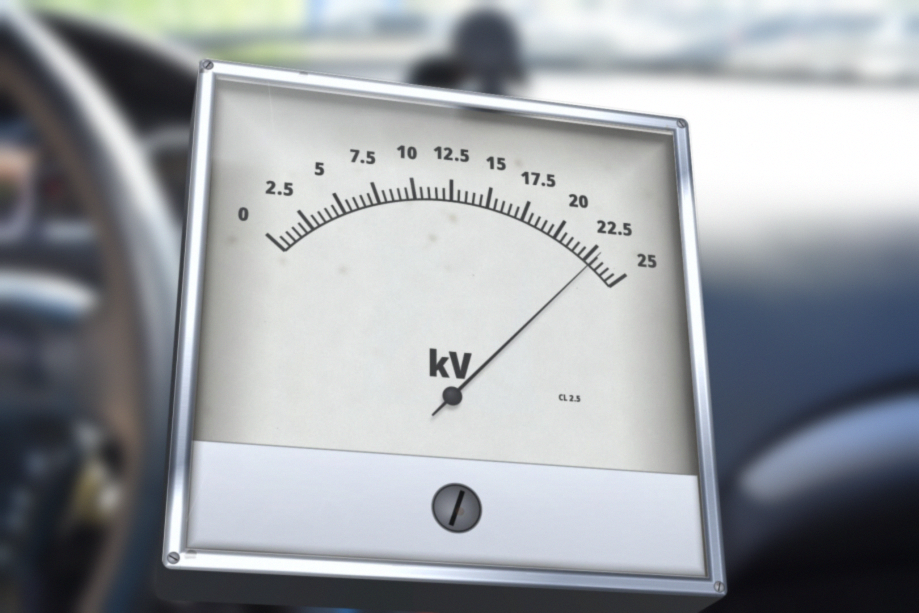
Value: 23 (kV)
